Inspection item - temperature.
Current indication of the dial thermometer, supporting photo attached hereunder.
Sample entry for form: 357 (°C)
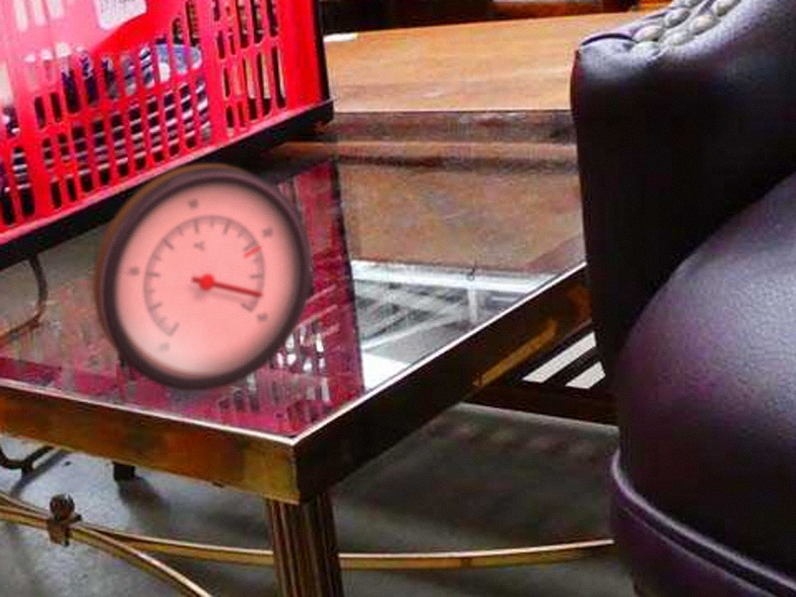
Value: 45 (°C)
